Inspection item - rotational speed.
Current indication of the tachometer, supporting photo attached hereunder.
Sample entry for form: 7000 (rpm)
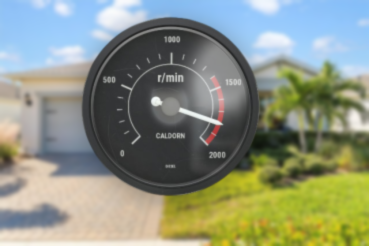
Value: 1800 (rpm)
